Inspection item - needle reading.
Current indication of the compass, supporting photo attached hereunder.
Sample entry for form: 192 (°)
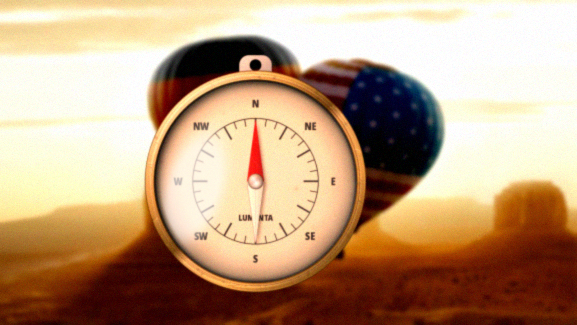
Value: 0 (°)
